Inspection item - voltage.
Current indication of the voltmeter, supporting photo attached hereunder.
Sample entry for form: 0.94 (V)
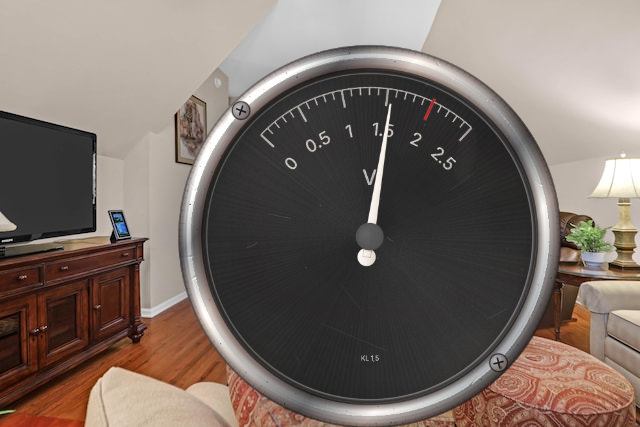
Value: 1.55 (V)
